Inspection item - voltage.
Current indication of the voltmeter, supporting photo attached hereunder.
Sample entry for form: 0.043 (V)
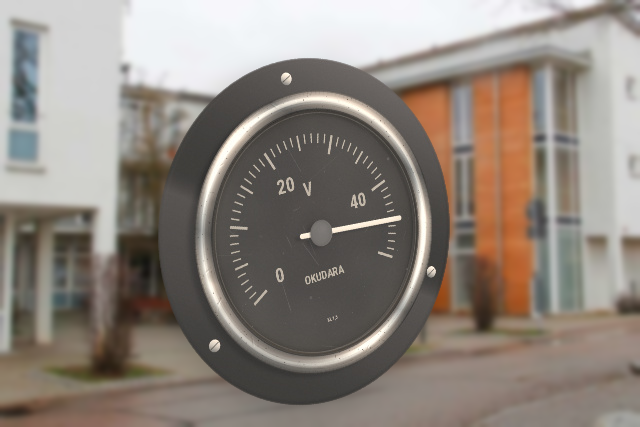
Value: 45 (V)
